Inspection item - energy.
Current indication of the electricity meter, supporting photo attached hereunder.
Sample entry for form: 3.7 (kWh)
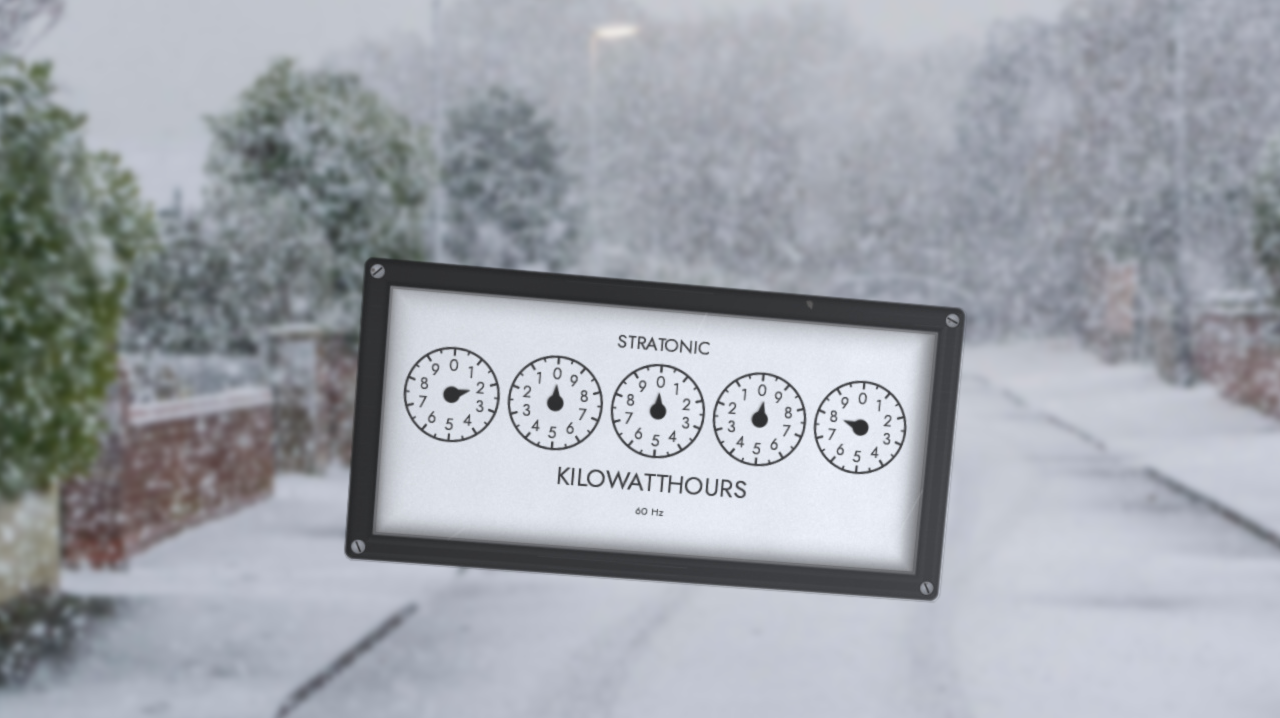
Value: 19998 (kWh)
